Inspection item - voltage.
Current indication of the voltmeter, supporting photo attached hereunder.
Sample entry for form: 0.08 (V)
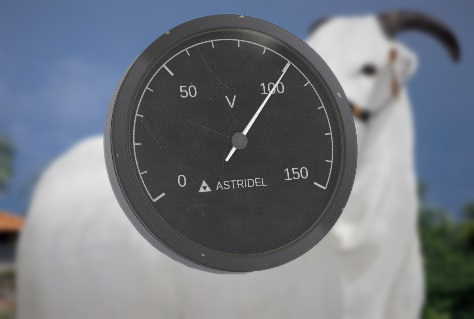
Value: 100 (V)
